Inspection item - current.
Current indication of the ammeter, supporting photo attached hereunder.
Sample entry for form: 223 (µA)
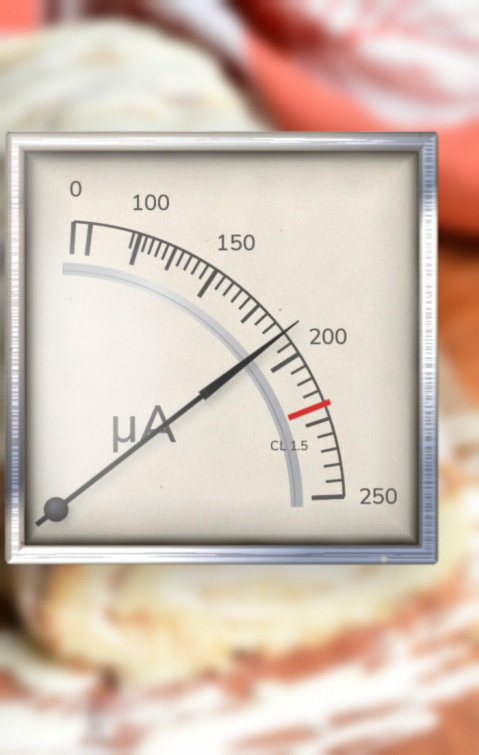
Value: 190 (µA)
